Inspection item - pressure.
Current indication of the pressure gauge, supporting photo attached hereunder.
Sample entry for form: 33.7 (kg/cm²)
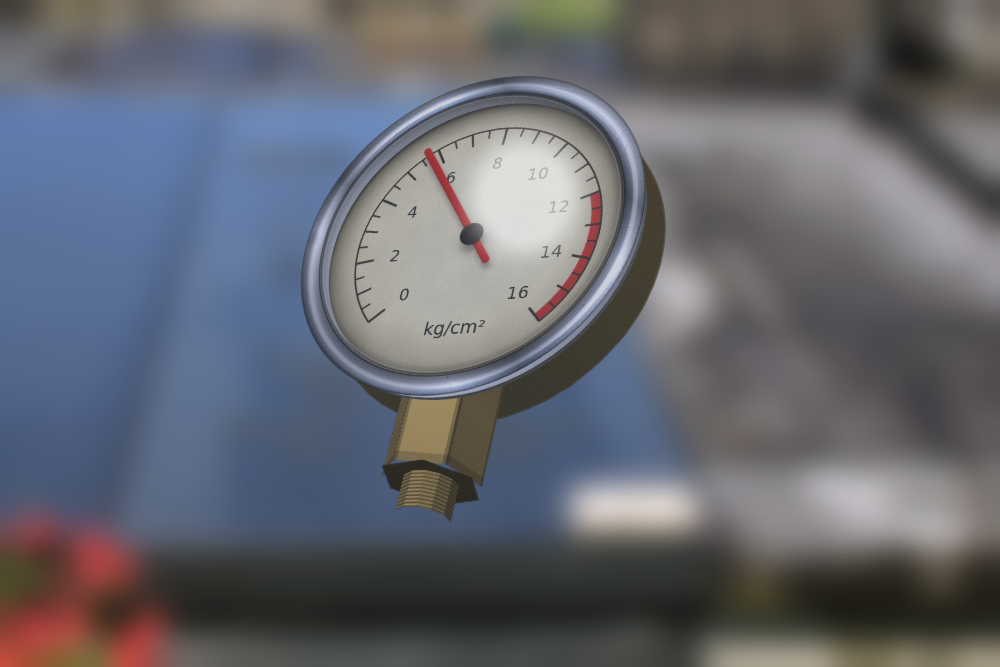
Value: 5.75 (kg/cm²)
